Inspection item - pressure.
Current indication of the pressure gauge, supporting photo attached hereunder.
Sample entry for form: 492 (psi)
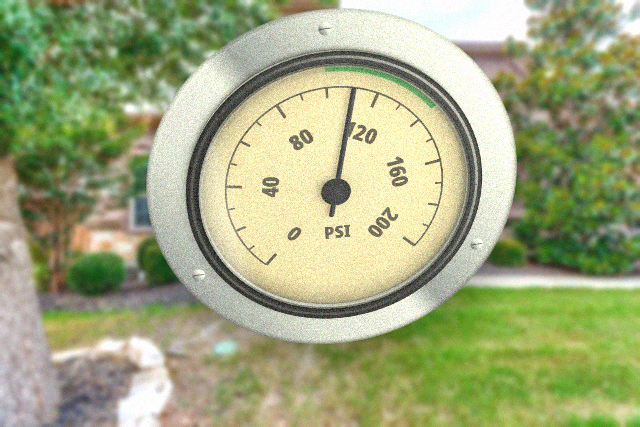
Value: 110 (psi)
